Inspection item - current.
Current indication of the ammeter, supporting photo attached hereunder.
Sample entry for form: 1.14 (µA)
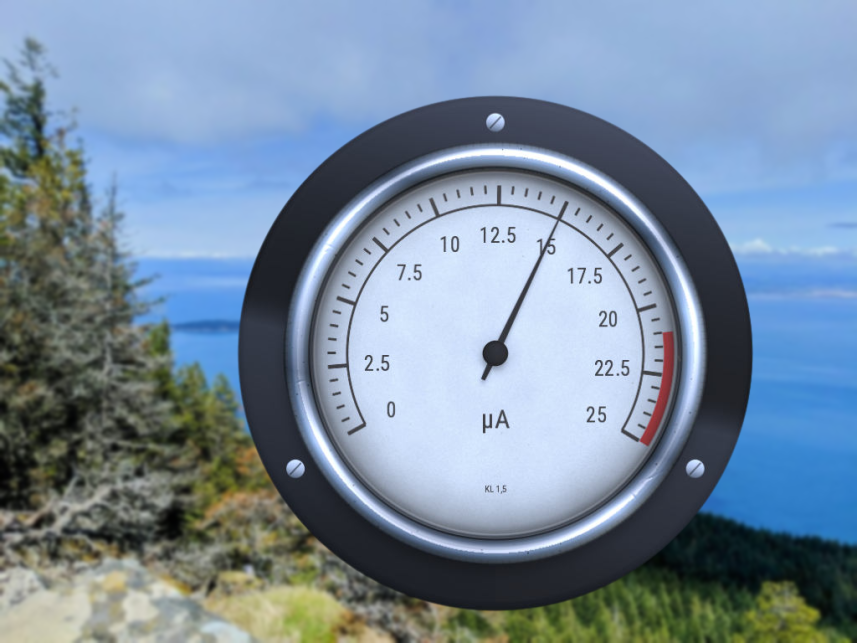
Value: 15 (µA)
